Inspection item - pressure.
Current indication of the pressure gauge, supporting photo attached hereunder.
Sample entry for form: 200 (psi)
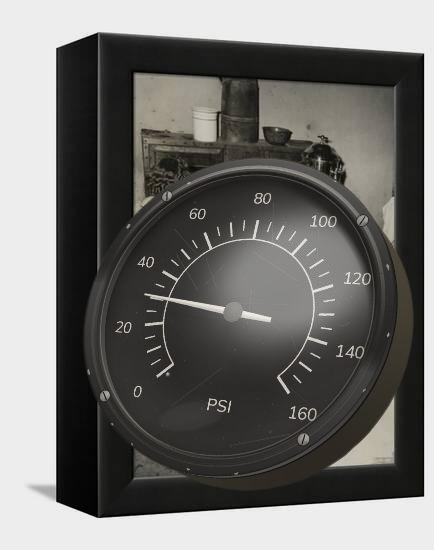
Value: 30 (psi)
